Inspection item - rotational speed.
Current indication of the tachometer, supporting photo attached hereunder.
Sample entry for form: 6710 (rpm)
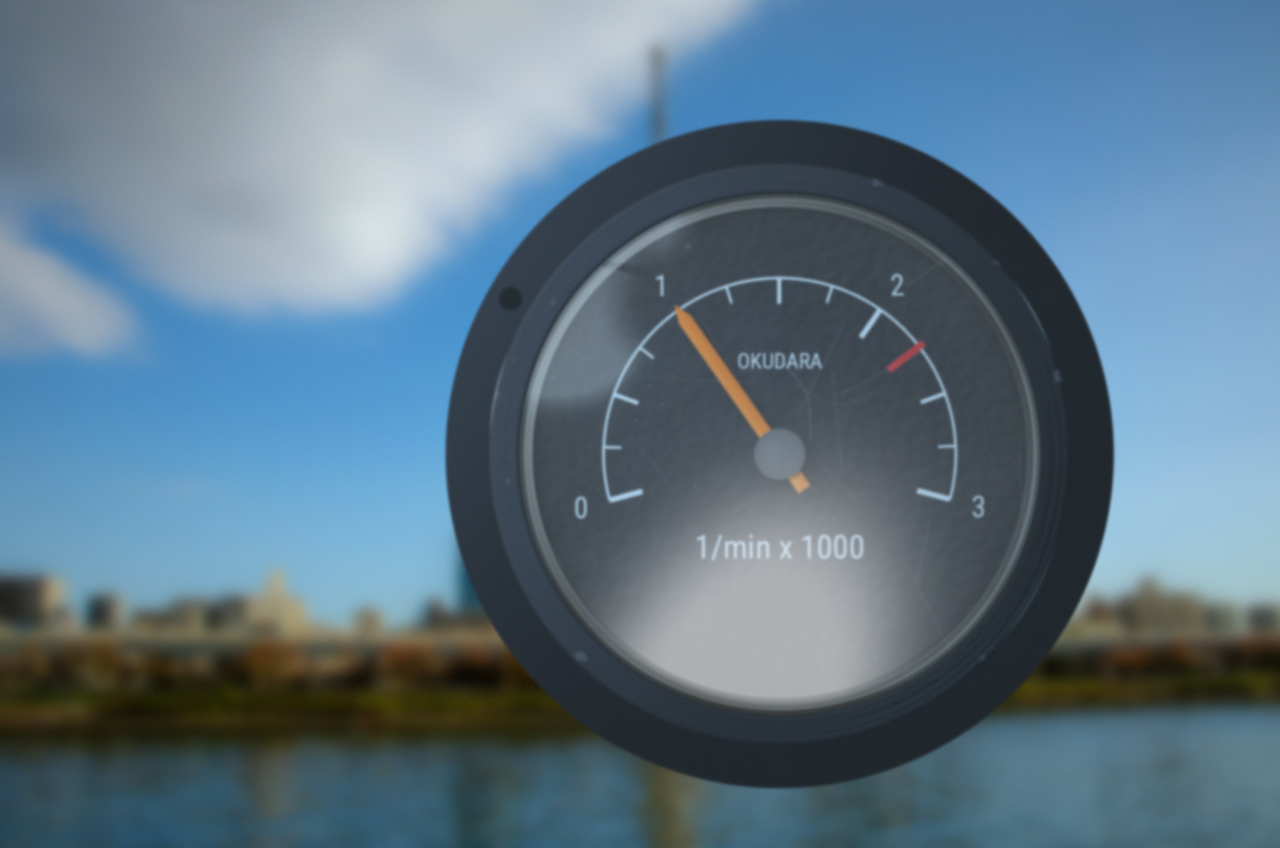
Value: 1000 (rpm)
